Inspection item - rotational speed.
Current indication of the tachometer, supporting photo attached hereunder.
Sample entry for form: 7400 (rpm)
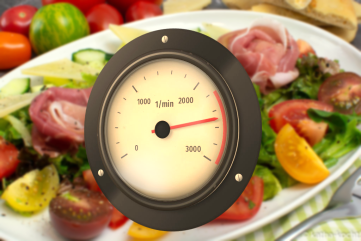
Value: 2500 (rpm)
